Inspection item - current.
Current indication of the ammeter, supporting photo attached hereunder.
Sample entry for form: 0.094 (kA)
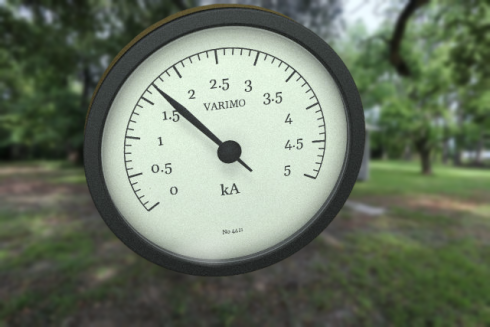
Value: 1.7 (kA)
